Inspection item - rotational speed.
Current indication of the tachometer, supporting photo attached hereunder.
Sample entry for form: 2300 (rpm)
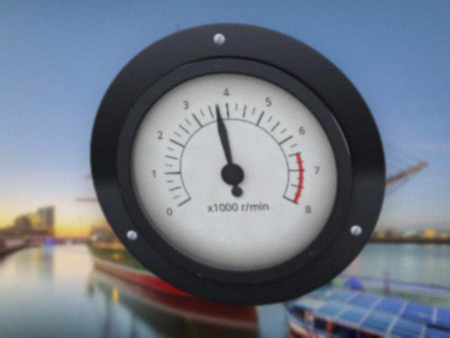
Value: 3750 (rpm)
